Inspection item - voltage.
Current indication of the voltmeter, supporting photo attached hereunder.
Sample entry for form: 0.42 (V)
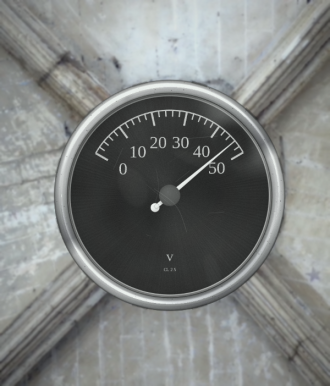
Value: 46 (V)
